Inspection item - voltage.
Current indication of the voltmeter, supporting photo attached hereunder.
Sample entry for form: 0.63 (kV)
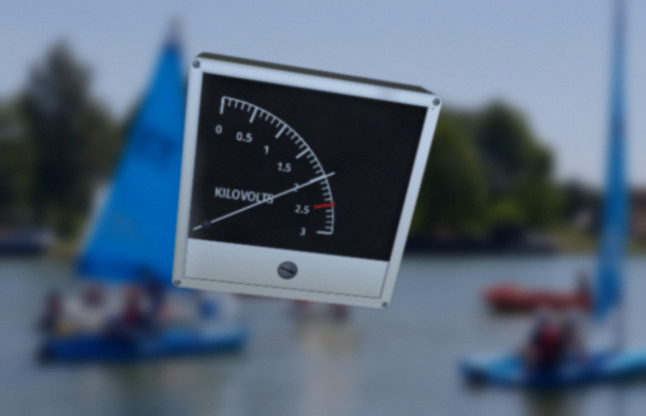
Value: 2 (kV)
